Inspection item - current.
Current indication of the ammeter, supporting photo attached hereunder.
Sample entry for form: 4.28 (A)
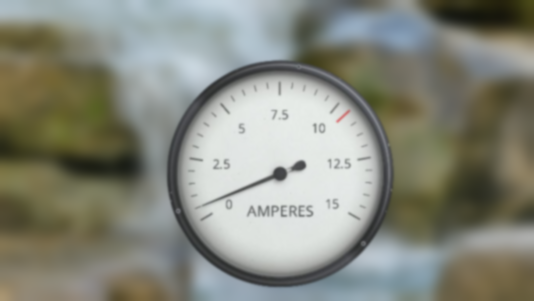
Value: 0.5 (A)
